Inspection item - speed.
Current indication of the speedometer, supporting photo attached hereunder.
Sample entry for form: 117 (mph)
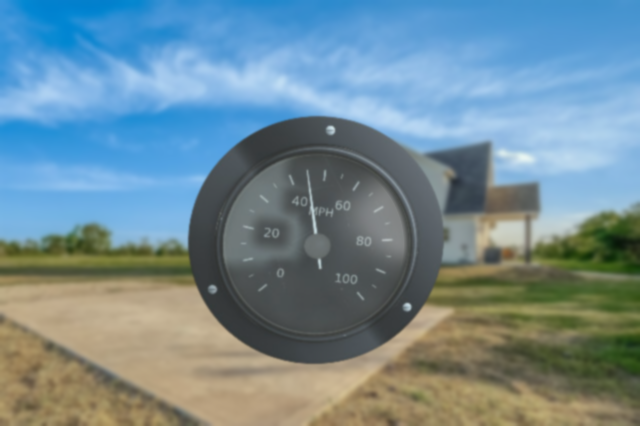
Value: 45 (mph)
